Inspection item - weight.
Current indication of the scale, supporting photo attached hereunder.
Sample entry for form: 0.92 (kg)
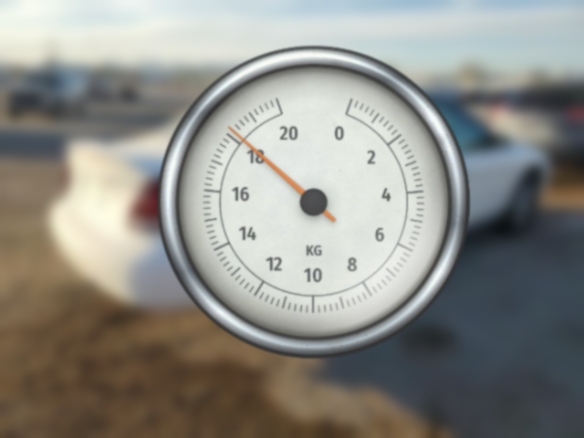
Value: 18.2 (kg)
